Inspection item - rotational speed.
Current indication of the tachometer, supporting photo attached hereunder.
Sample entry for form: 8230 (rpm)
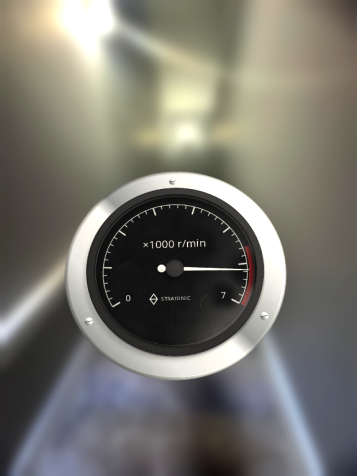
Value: 6200 (rpm)
